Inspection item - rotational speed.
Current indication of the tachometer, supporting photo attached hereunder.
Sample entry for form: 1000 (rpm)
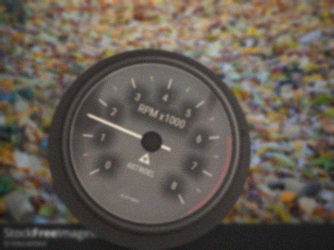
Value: 1500 (rpm)
